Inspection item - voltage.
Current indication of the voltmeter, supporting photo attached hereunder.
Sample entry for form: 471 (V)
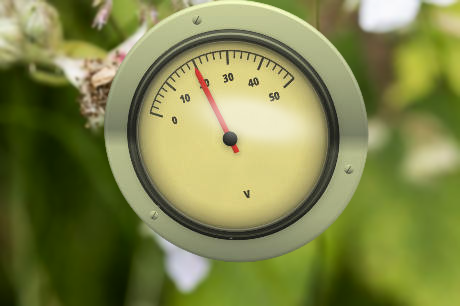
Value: 20 (V)
